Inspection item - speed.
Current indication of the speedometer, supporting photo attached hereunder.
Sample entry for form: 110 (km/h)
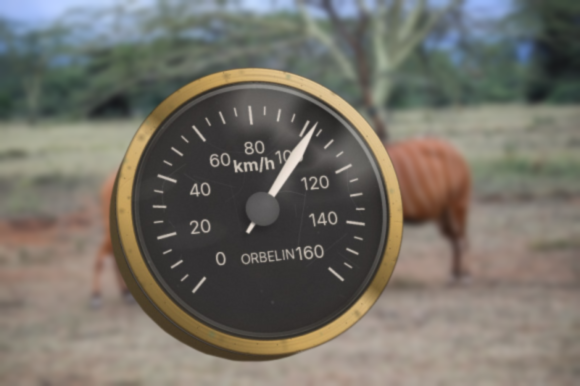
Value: 102.5 (km/h)
